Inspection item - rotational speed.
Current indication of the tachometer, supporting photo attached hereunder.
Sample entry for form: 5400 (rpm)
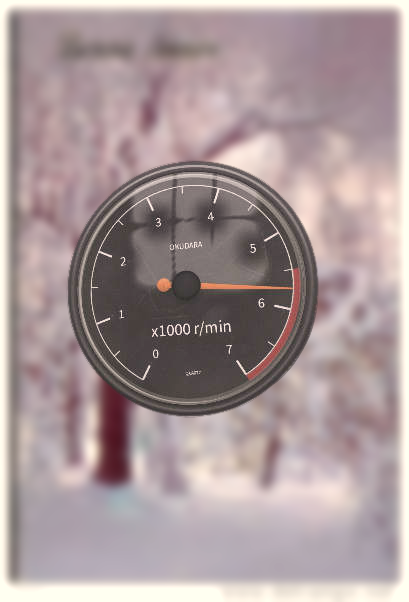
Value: 5750 (rpm)
